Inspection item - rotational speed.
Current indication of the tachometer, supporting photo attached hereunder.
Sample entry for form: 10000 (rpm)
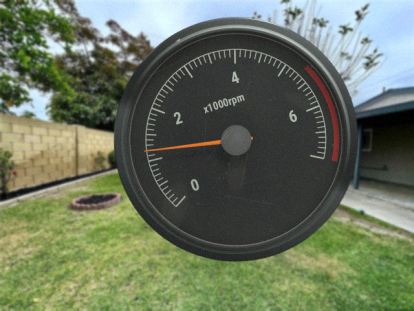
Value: 1200 (rpm)
